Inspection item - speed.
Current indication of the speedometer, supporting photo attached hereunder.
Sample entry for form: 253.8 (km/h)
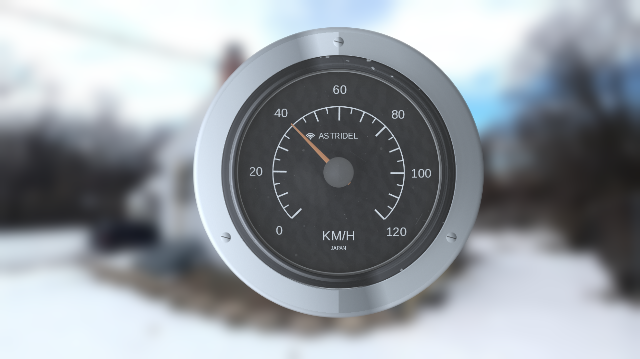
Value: 40 (km/h)
